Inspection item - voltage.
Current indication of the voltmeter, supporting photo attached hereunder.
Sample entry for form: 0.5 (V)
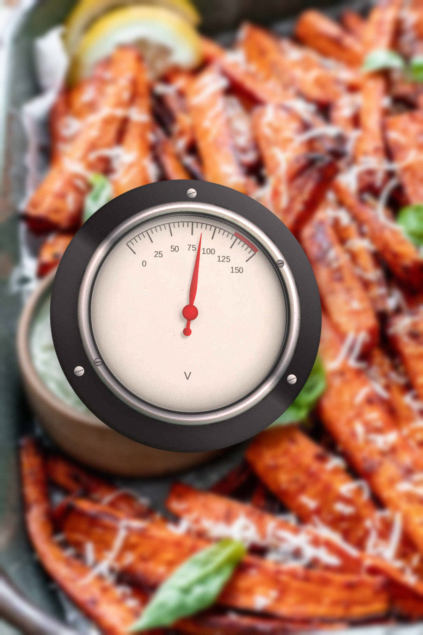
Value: 85 (V)
